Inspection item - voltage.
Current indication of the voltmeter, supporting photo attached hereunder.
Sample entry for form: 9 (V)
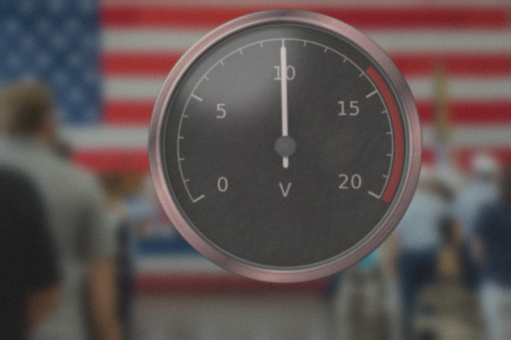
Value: 10 (V)
